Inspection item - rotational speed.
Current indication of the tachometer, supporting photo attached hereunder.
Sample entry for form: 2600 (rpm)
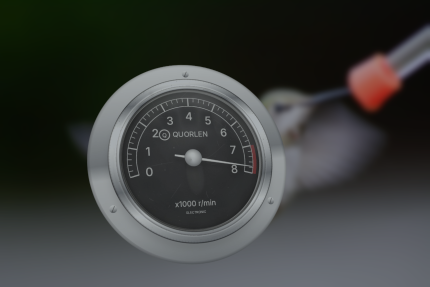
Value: 7800 (rpm)
